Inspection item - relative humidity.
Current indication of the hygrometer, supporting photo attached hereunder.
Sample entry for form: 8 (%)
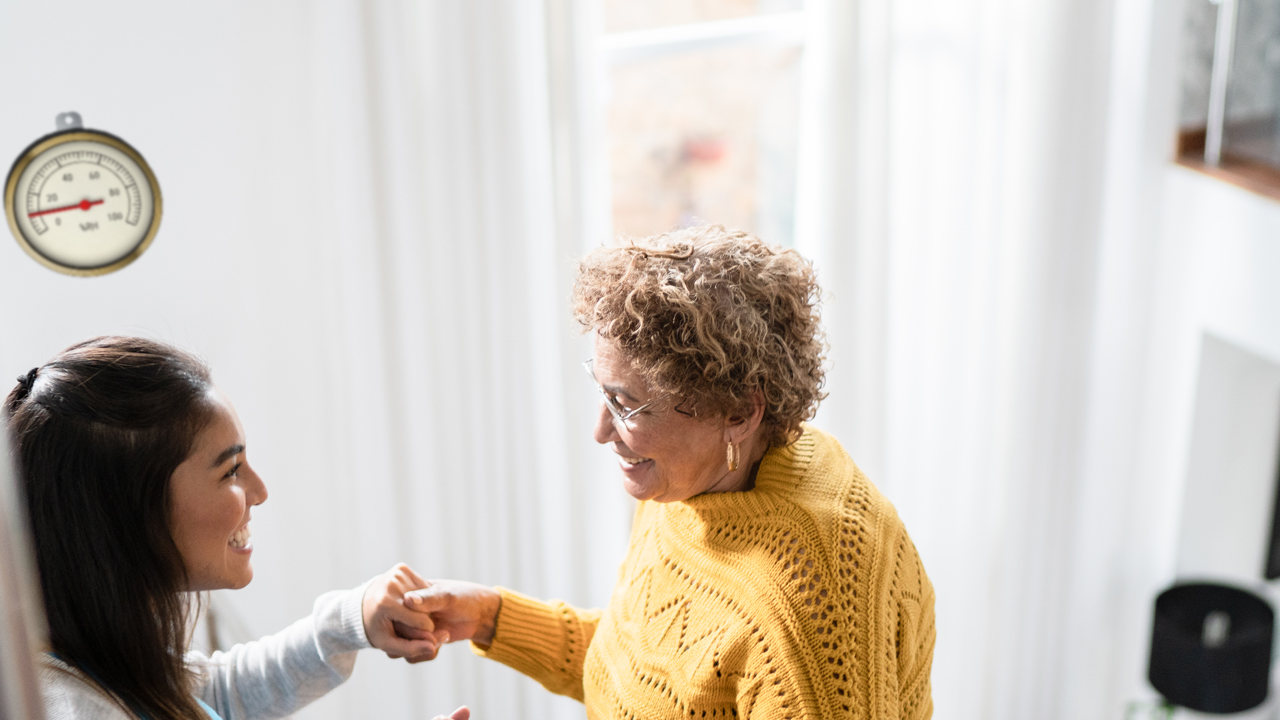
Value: 10 (%)
